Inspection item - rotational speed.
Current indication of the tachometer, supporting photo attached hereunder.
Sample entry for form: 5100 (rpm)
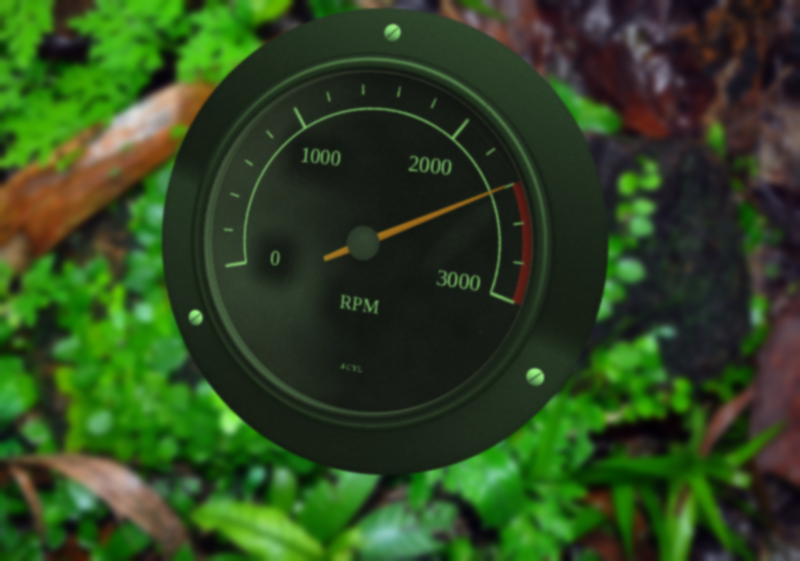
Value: 2400 (rpm)
